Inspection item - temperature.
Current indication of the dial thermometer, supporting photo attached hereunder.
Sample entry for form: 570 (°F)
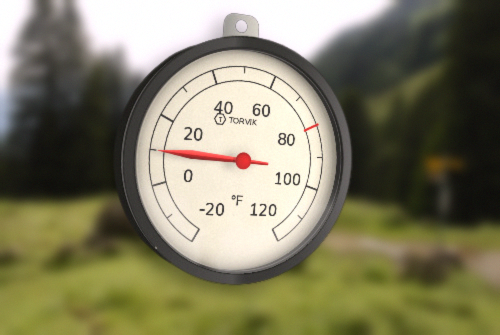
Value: 10 (°F)
